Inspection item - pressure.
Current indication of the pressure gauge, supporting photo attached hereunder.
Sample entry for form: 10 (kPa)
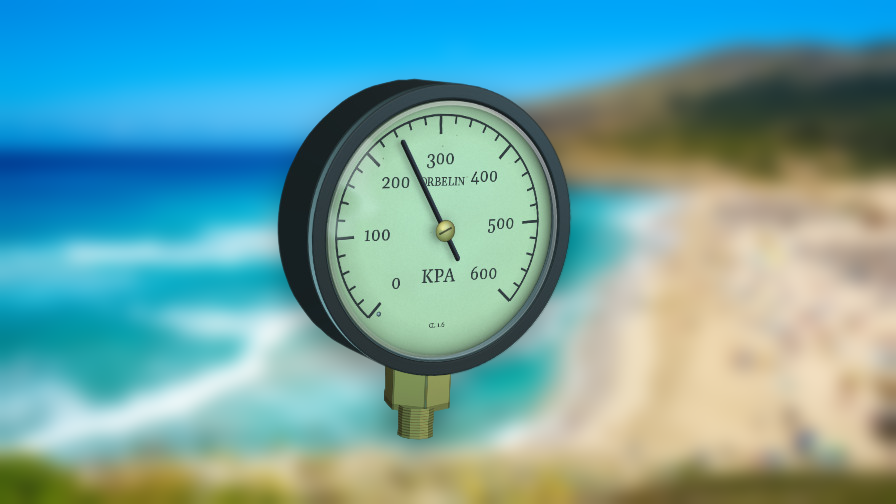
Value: 240 (kPa)
